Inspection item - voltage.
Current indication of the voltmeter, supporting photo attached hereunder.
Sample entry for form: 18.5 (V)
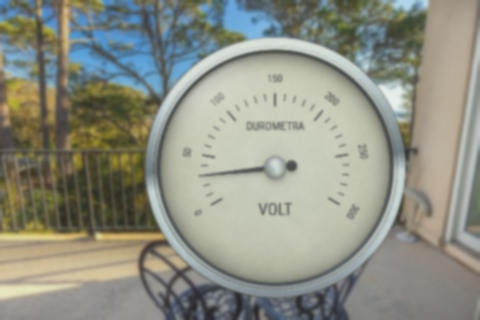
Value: 30 (V)
